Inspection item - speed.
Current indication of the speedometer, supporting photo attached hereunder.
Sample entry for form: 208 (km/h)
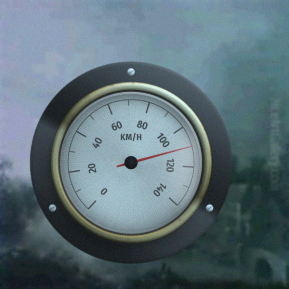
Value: 110 (km/h)
